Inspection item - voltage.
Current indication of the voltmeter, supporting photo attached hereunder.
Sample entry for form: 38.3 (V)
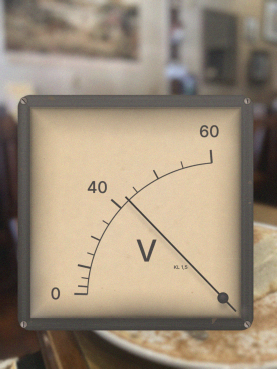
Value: 42.5 (V)
